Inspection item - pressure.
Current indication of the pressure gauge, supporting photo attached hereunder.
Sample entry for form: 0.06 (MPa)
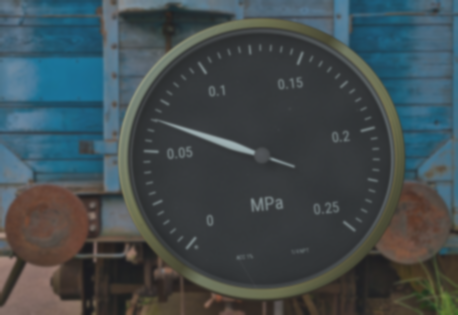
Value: 0.065 (MPa)
